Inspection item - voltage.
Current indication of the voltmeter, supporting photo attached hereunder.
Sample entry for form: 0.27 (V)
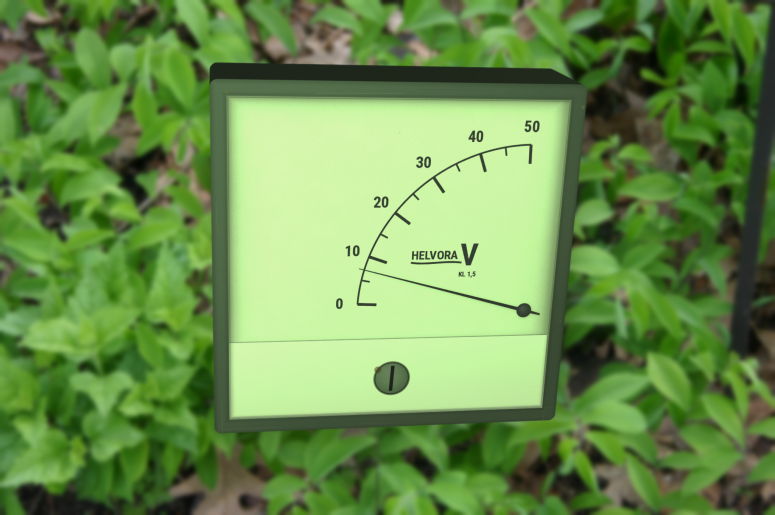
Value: 7.5 (V)
